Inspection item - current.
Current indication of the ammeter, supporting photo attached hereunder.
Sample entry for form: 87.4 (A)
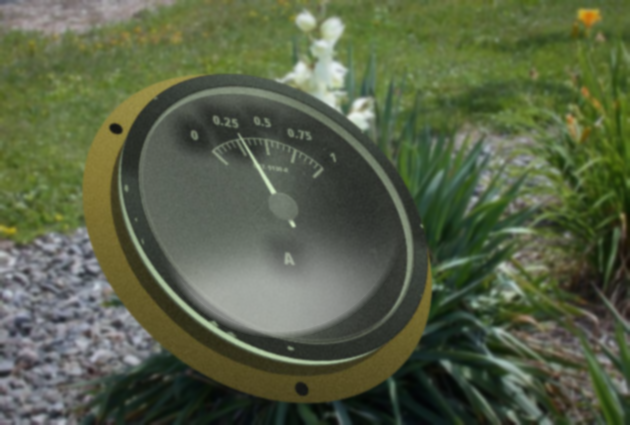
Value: 0.25 (A)
